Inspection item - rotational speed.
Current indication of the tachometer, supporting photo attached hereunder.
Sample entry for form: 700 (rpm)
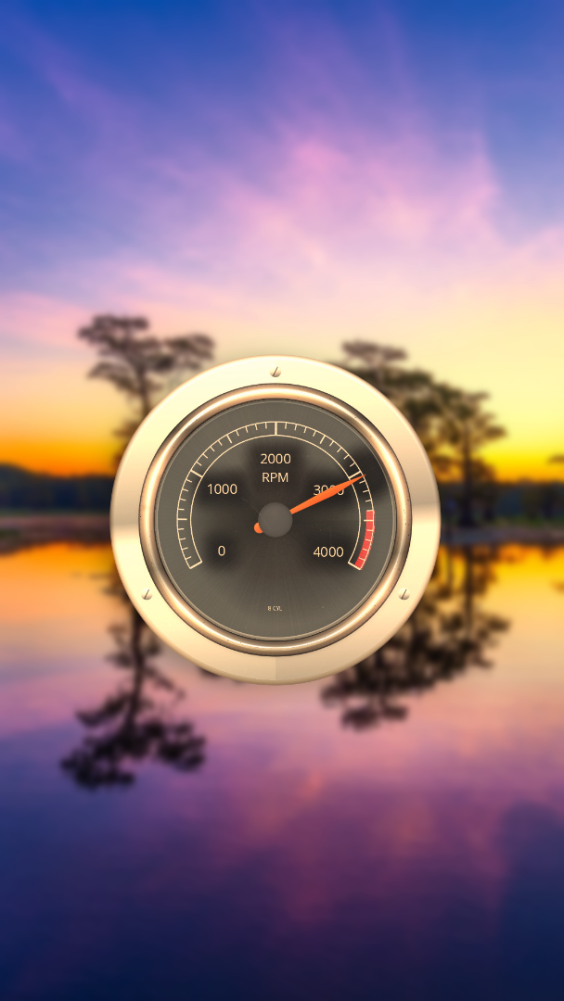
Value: 3050 (rpm)
